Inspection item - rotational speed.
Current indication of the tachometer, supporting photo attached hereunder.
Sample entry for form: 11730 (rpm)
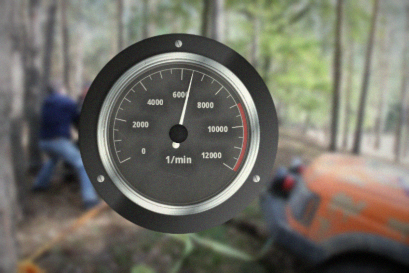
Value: 6500 (rpm)
